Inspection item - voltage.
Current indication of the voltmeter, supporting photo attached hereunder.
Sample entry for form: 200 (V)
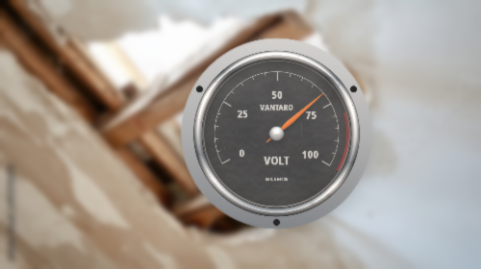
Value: 70 (V)
